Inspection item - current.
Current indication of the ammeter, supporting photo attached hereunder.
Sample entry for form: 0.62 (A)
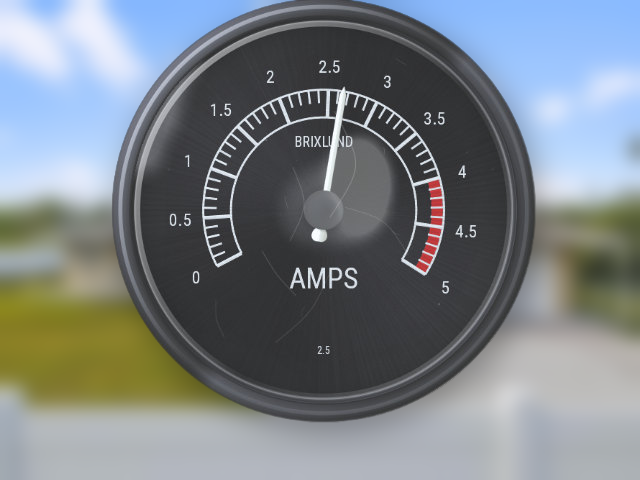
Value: 2.65 (A)
